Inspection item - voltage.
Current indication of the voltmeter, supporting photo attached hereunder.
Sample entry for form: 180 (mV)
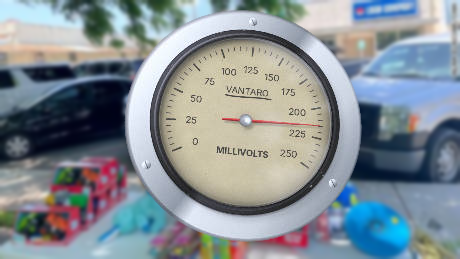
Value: 215 (mV)
